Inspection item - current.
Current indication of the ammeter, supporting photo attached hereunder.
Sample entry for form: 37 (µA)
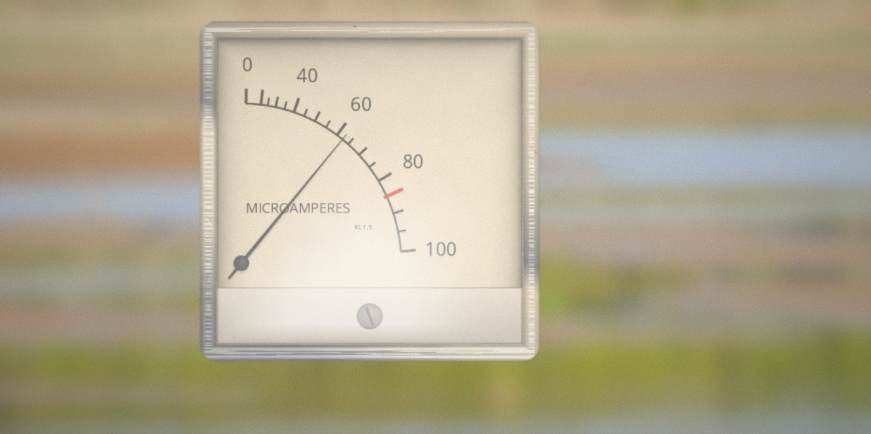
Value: 62.5 (µA)
